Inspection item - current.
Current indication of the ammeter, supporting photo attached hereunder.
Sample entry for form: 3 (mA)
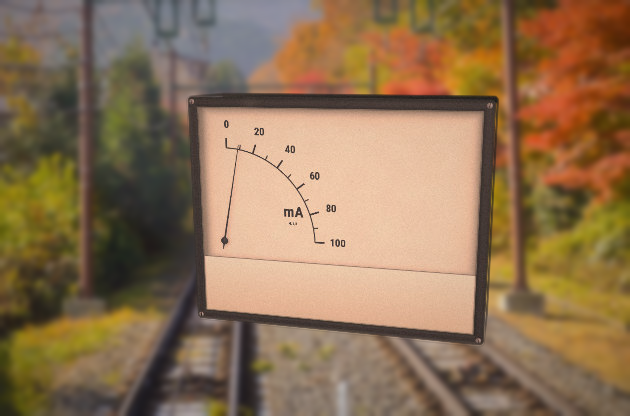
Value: 10 (mA)
